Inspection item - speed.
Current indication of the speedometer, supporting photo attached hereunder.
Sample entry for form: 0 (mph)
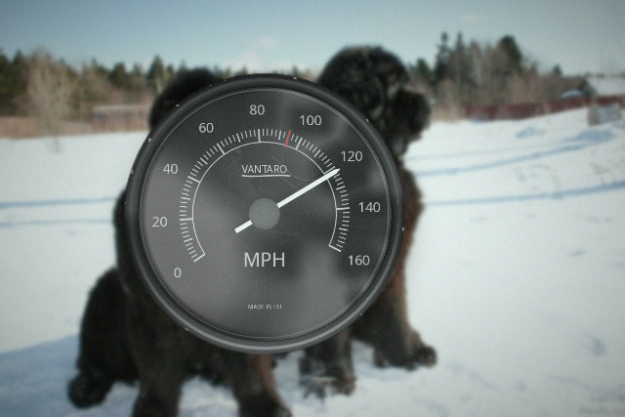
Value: 122 (mph)
